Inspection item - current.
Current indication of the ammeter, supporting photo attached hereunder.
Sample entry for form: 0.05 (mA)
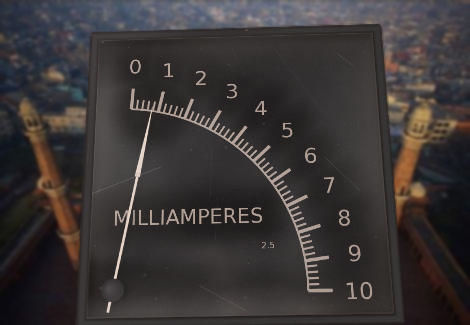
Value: 0.8 (mA)
